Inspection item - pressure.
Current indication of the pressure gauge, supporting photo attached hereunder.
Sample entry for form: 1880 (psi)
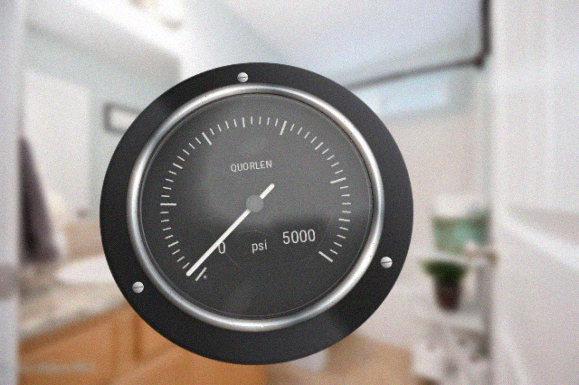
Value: 100 (psi)
